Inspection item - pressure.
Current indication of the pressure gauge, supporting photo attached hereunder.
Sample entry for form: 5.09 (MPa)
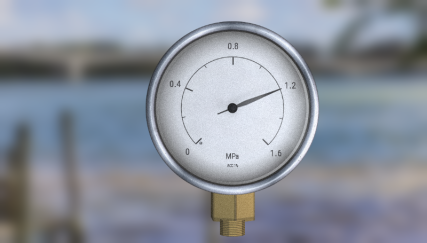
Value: 1.2 (MPa)
